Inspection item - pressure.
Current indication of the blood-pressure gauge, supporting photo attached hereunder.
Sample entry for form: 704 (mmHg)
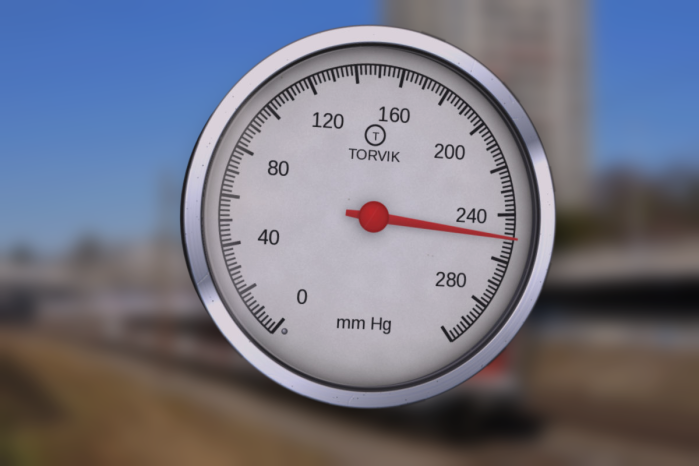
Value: 250 (mmHg)
